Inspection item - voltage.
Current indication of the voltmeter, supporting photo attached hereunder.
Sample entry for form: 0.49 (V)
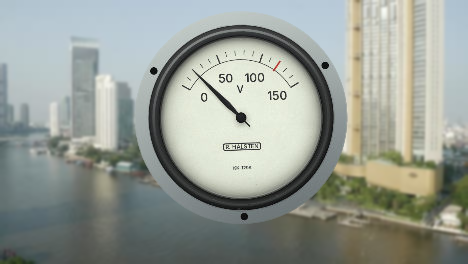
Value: 20 (V)
